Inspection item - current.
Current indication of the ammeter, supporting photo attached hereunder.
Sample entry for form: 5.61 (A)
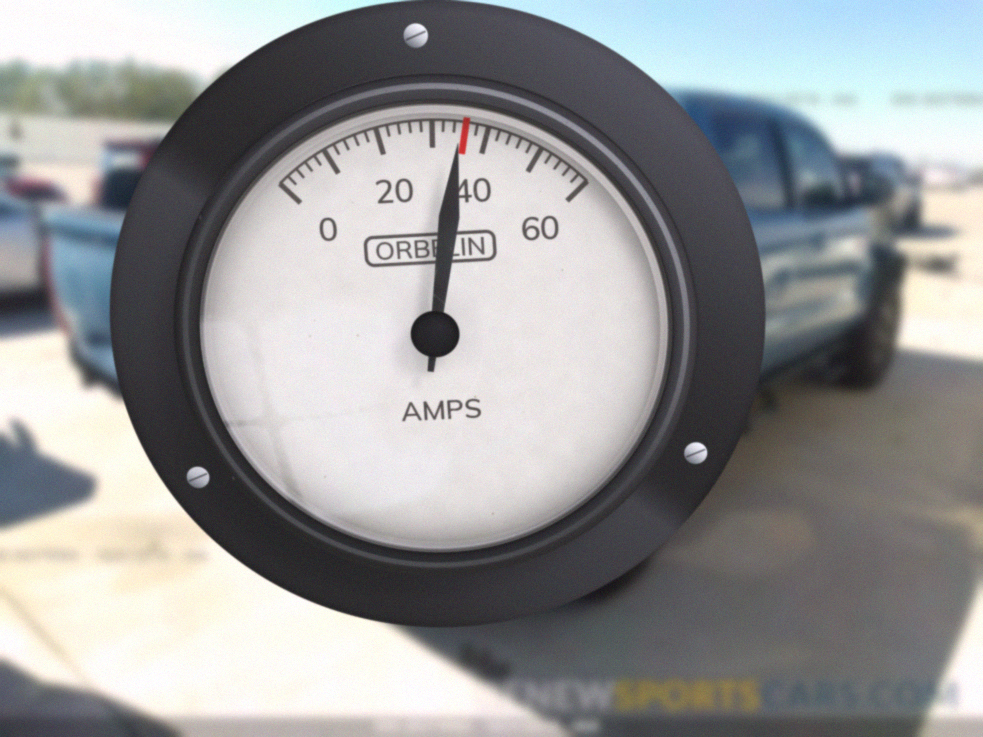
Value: 35 (A)
